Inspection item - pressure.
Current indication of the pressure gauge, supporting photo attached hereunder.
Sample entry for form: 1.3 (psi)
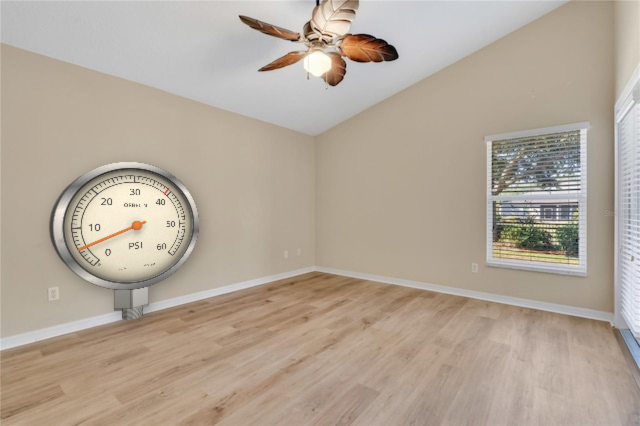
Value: 5 (psi)
